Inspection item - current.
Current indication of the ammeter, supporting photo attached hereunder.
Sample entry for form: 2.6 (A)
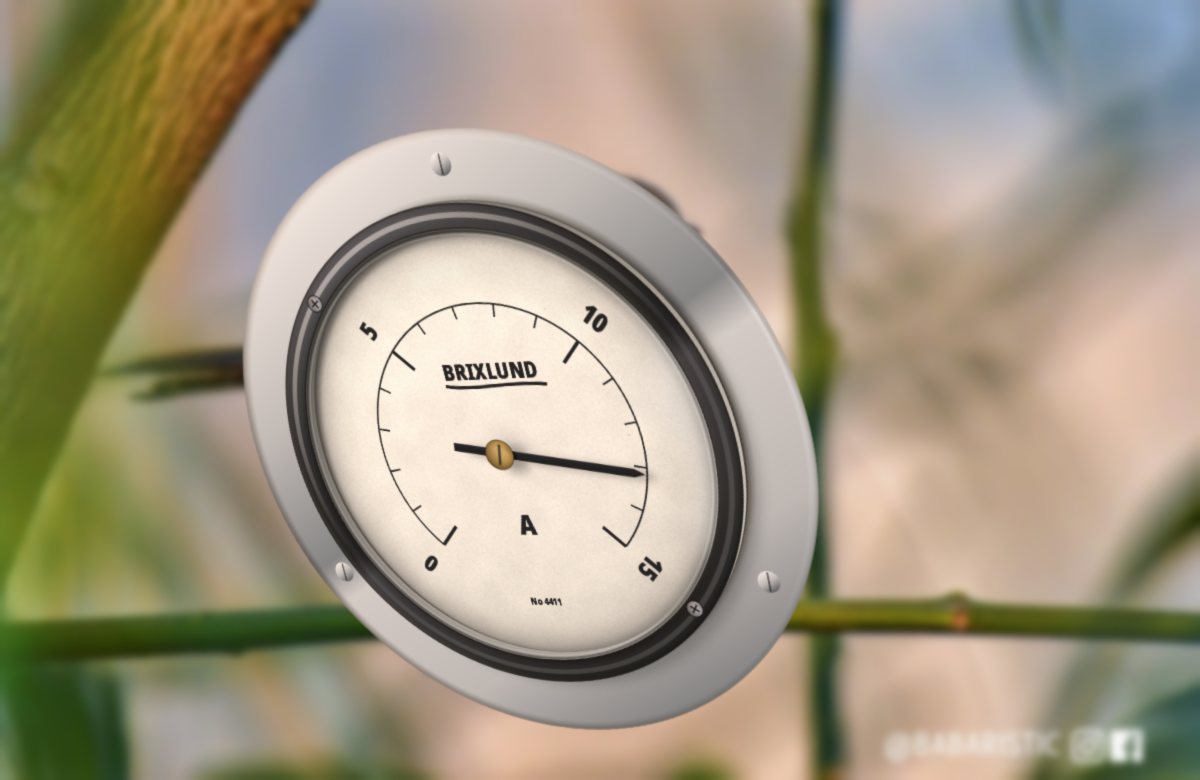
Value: 13 (A)
